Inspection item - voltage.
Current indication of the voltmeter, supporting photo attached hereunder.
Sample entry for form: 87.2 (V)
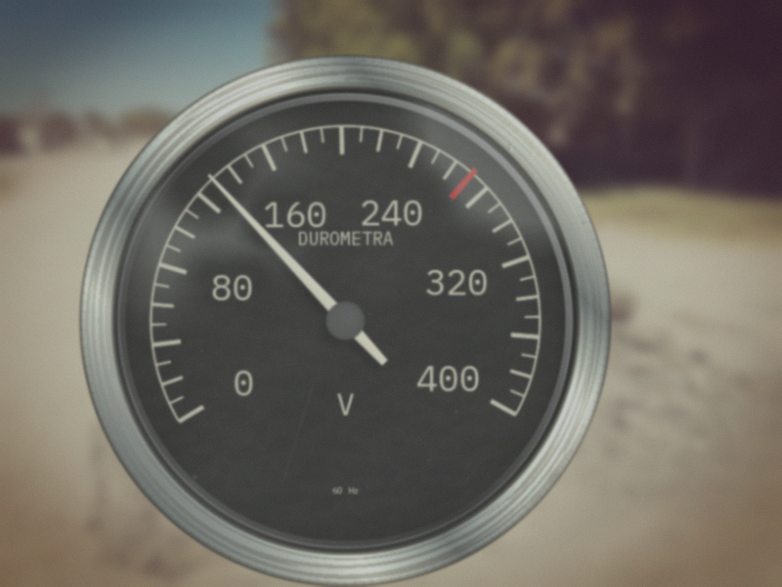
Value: 130 (V)
